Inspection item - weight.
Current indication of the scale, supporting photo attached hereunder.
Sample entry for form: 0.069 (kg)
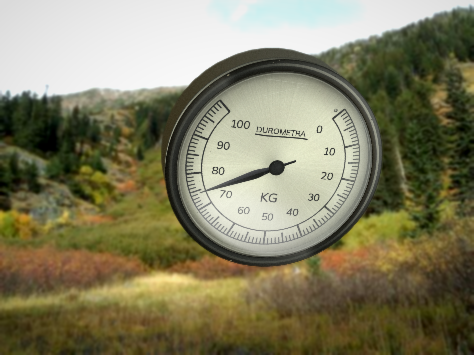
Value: 75 (kg)
